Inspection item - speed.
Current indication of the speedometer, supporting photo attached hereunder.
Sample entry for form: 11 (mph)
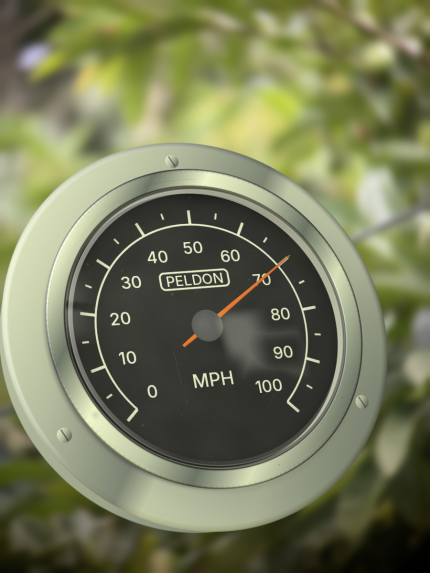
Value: 70 (mph)
